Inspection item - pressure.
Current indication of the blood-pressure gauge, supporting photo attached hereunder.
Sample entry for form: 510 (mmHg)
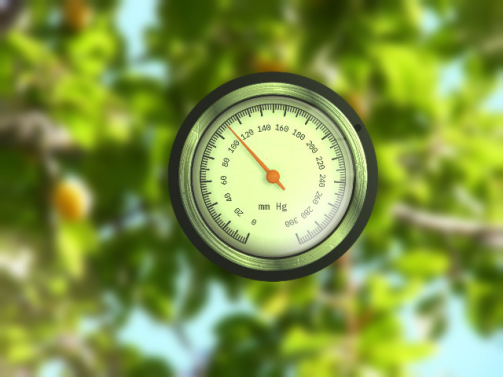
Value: 110 (mmHg)
